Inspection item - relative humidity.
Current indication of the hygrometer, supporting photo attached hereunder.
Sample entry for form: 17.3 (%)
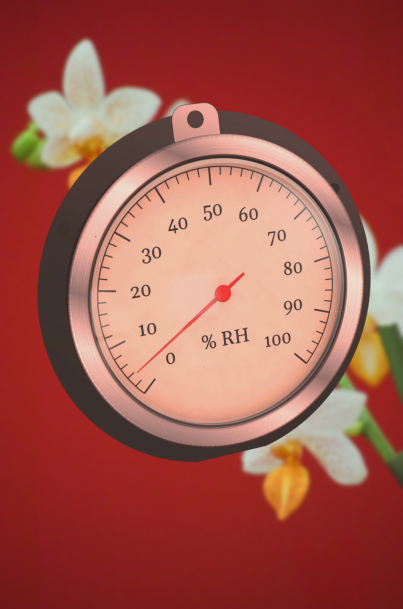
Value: 4 (%)
